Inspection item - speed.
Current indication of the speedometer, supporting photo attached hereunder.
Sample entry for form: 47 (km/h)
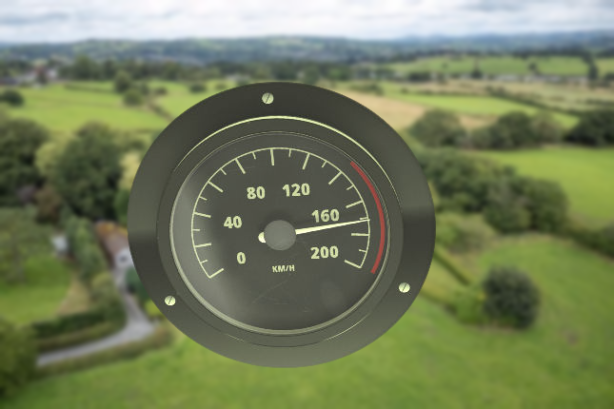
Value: 170 (km/h)
